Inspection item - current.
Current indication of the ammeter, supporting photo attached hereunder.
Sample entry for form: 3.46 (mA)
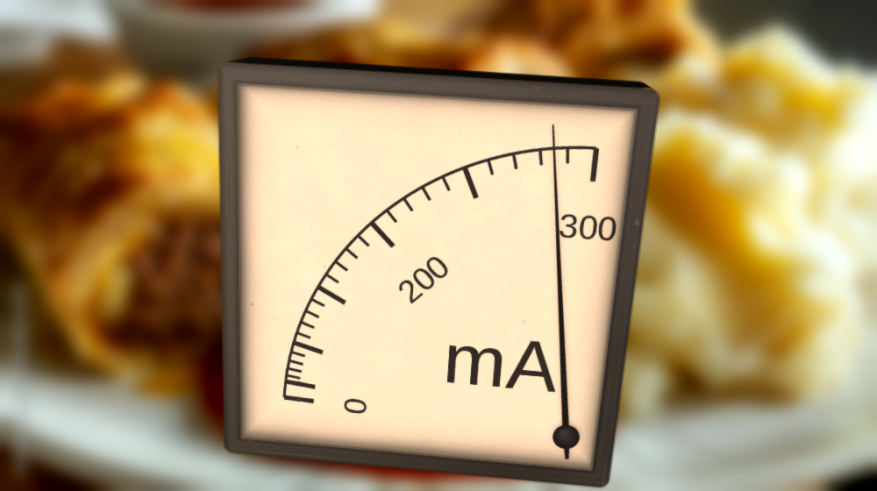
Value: 285 (mA)
